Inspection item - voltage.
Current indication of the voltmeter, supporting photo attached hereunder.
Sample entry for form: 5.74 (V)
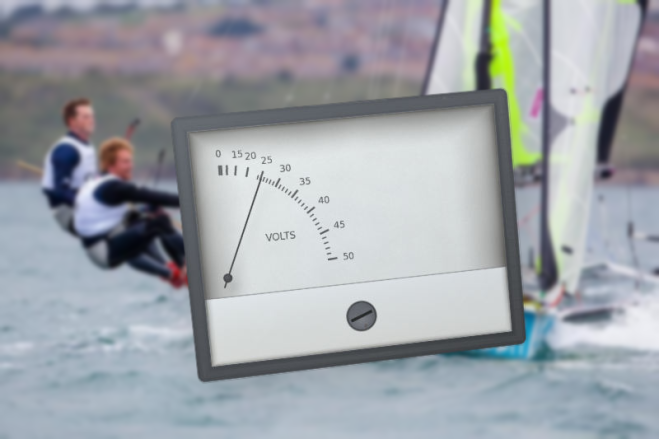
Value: 25 (V)
